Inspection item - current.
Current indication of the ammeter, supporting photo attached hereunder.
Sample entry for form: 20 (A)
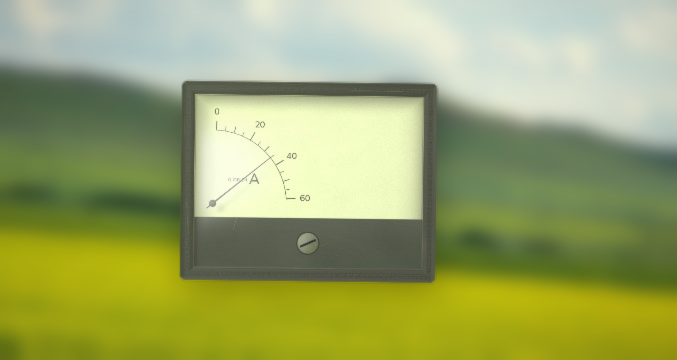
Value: 35 (A)
